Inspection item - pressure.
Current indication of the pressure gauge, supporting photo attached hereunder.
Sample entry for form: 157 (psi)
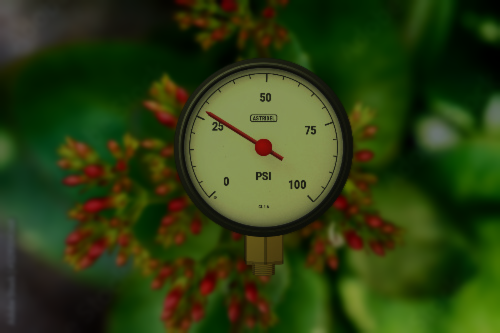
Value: 27.5 (psi)
